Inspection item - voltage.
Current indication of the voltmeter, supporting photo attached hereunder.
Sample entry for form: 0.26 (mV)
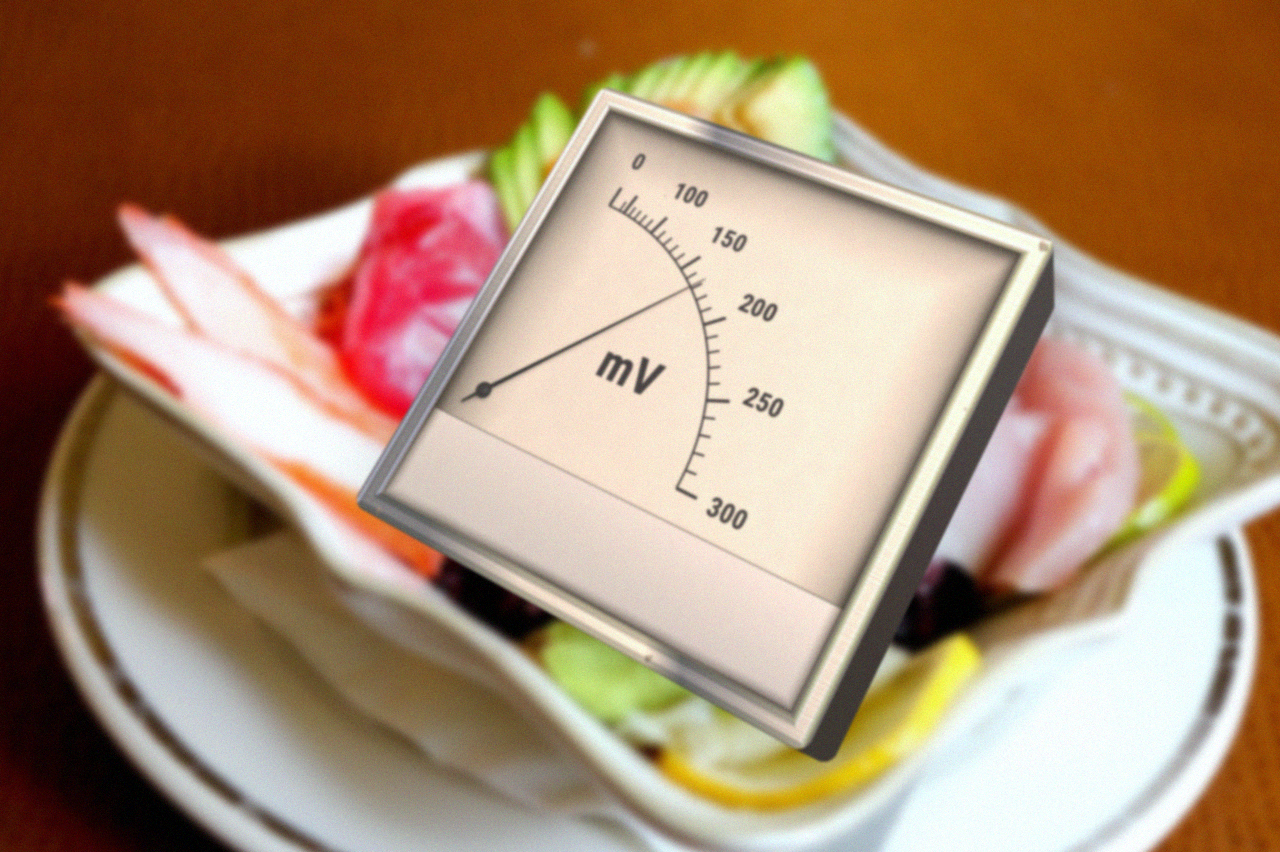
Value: 170 (mV)
